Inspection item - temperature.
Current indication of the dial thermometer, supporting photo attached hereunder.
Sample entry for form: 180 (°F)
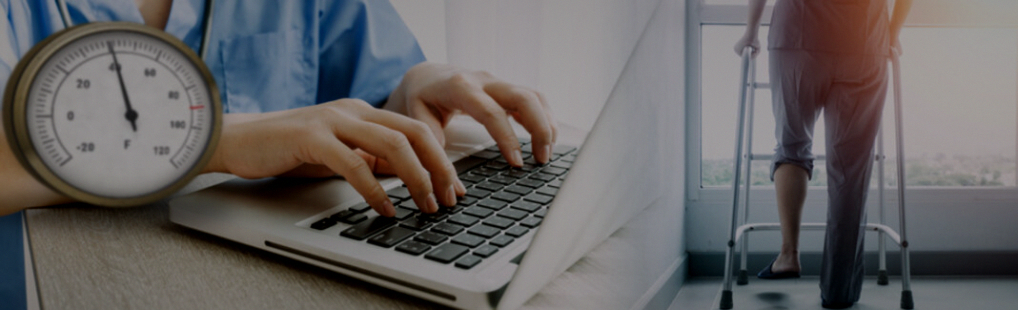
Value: 40 (°F)
